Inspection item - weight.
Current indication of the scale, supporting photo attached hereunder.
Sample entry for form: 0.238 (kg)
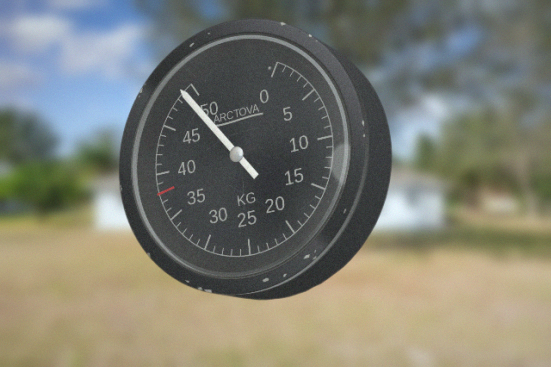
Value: 49 (kg)
